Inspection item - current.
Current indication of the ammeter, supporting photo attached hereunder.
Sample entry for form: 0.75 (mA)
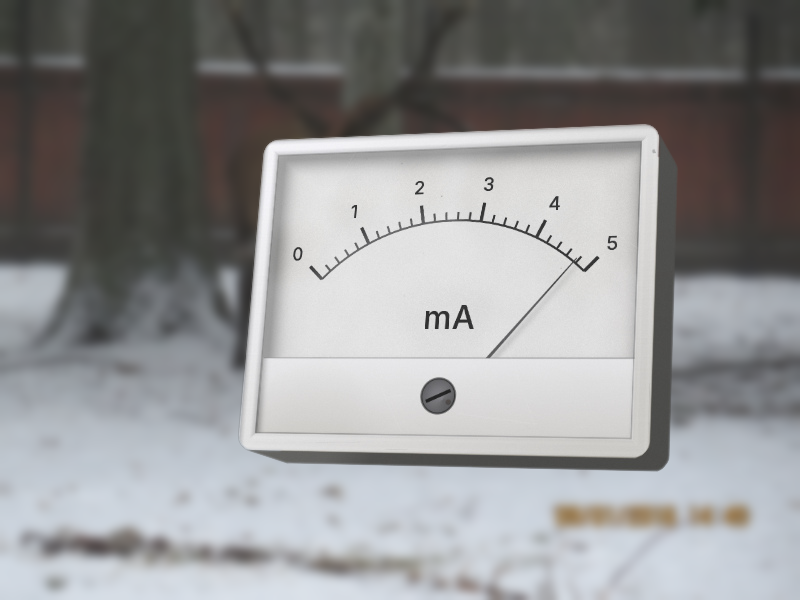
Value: 4.8 (mA)
